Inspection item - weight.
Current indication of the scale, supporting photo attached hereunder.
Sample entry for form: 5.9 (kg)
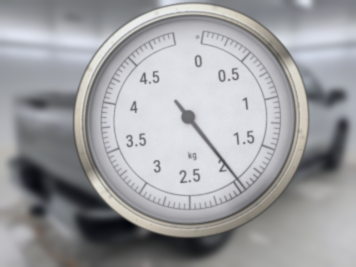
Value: 1.95 (kg)
